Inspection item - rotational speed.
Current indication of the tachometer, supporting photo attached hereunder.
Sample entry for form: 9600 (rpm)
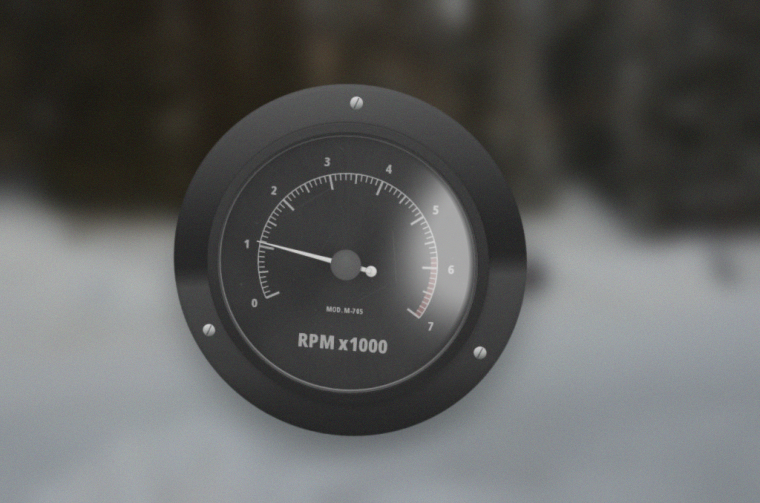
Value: 1100 (rpm)
